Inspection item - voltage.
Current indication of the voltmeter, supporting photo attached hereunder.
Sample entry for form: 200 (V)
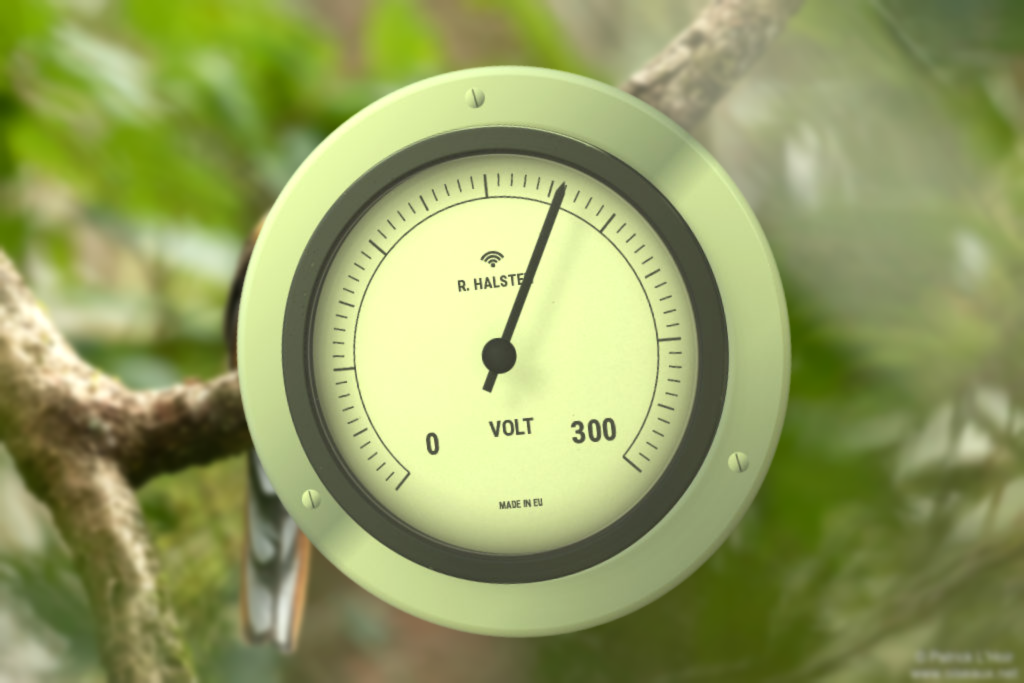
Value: 180 (V)
